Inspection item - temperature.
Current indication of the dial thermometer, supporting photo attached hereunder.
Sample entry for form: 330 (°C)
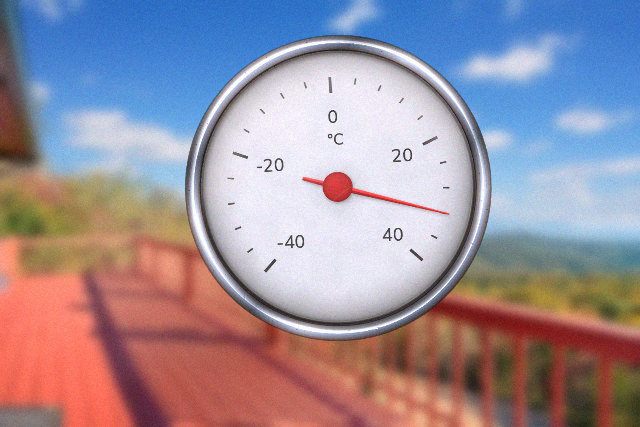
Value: 32 (°C)
